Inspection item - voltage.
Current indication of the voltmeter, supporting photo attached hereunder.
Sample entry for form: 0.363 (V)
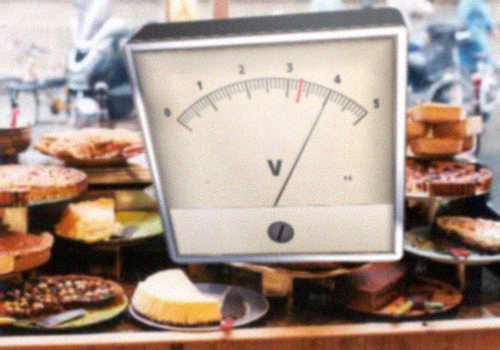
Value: 4 (V)
